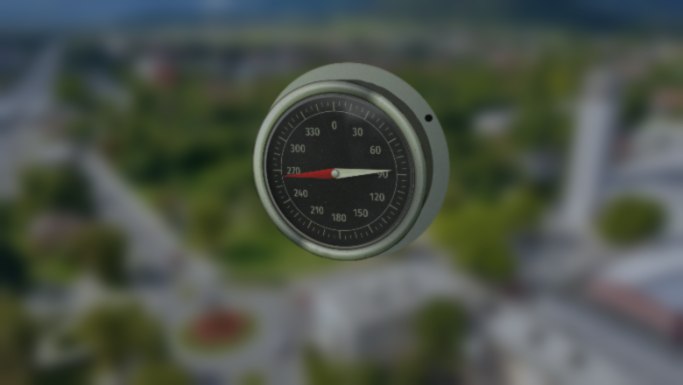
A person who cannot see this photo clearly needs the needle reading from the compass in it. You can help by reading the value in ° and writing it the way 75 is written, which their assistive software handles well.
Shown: 265
